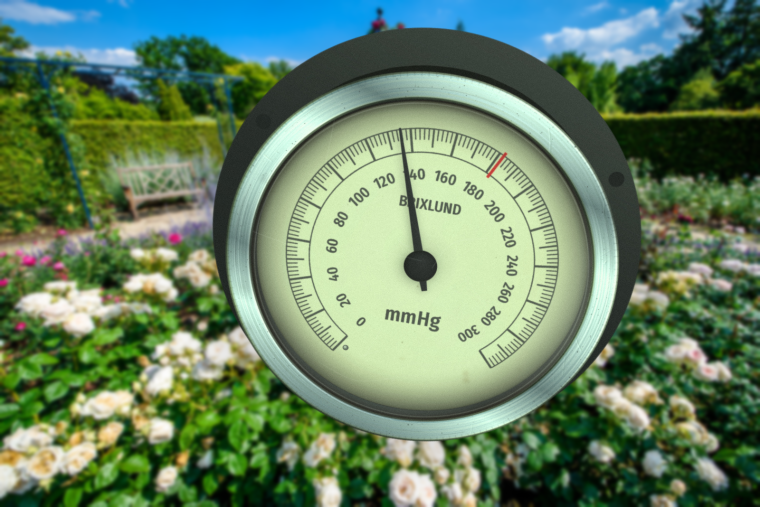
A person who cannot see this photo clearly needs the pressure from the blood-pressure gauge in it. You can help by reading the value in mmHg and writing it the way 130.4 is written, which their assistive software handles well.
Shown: 136
